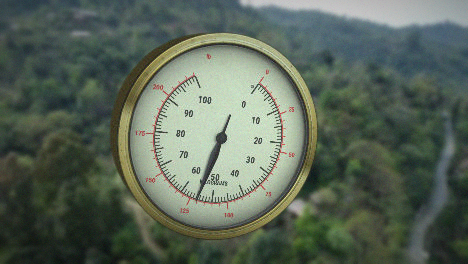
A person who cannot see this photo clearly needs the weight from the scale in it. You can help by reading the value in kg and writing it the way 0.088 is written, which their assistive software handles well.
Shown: 55
